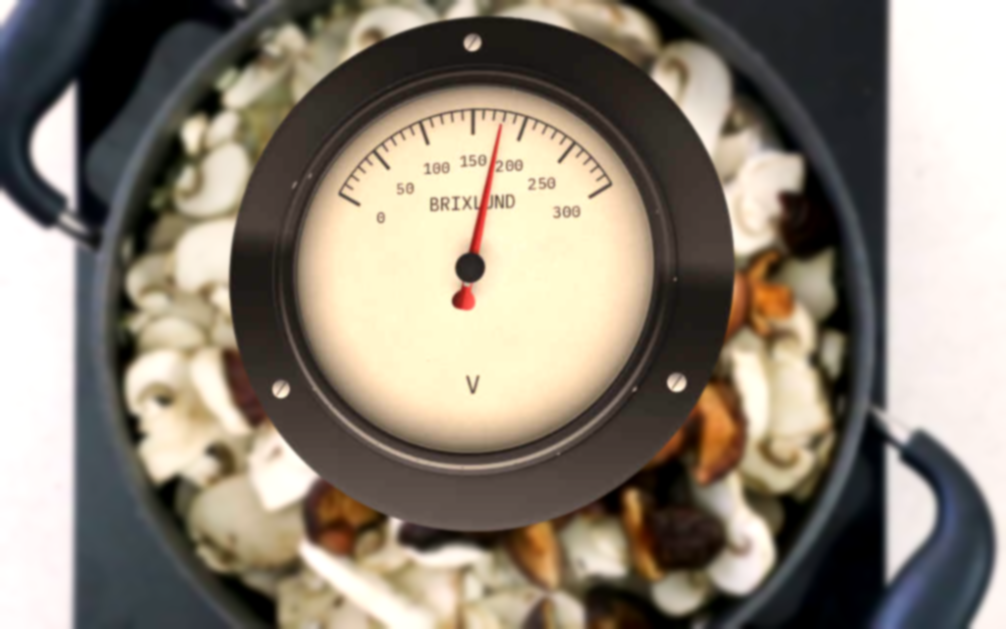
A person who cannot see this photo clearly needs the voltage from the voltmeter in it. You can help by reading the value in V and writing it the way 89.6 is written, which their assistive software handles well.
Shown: 180
